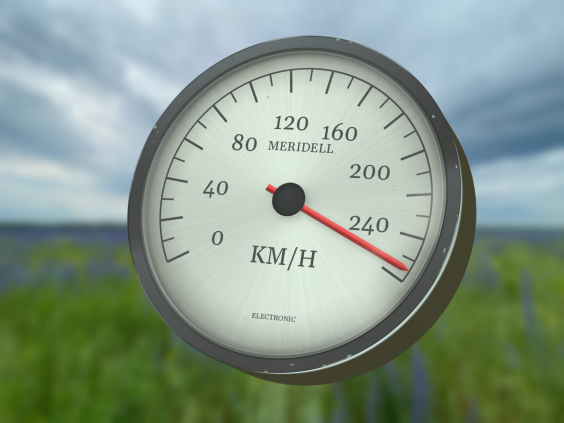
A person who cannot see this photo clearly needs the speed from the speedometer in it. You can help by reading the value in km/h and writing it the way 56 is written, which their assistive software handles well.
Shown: 255
